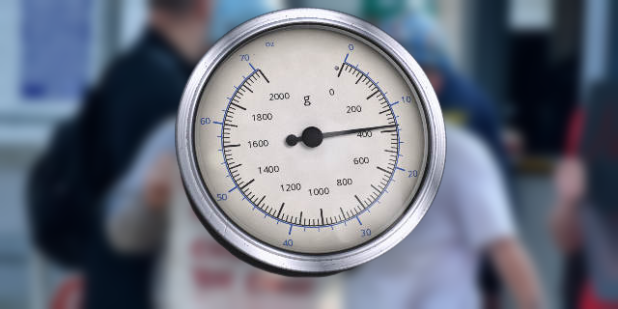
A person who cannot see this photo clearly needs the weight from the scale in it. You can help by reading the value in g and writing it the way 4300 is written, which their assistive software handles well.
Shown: 380
